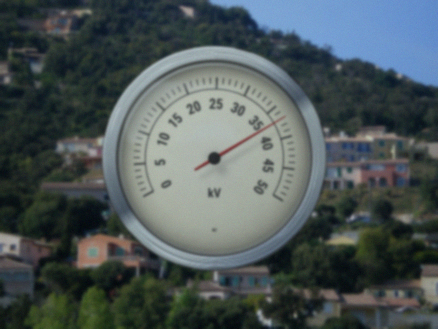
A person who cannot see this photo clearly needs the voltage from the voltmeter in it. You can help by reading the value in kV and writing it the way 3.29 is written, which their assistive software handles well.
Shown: 37
